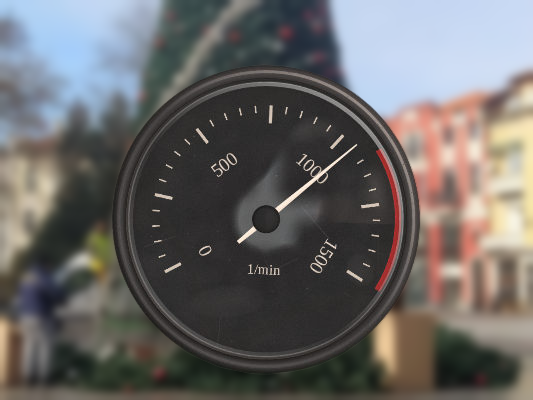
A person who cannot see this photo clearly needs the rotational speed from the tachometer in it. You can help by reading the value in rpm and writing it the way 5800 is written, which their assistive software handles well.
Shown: 1050
